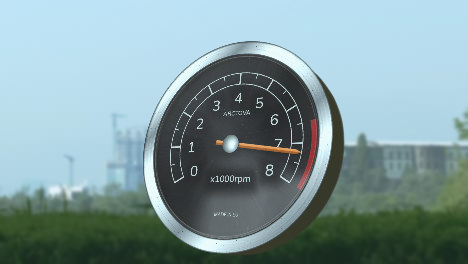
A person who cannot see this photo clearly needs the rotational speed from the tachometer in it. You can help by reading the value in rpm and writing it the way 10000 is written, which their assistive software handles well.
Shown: 7250
